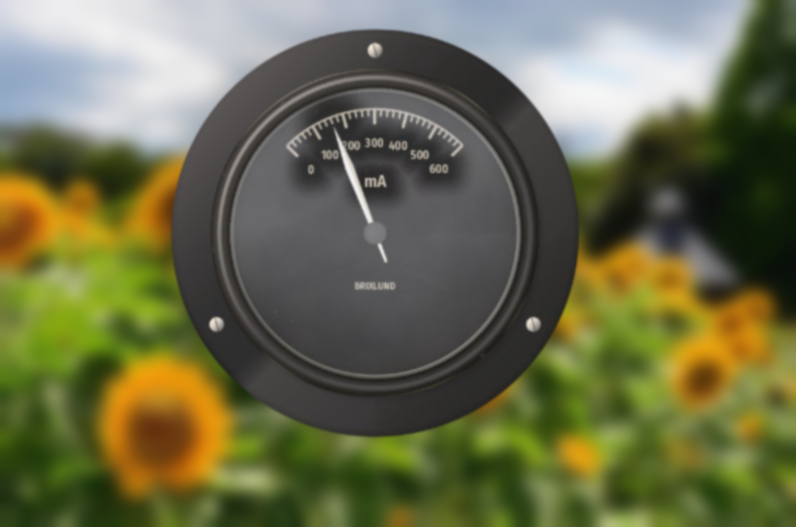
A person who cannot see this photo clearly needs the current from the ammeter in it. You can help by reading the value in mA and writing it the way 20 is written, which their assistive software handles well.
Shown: 160
